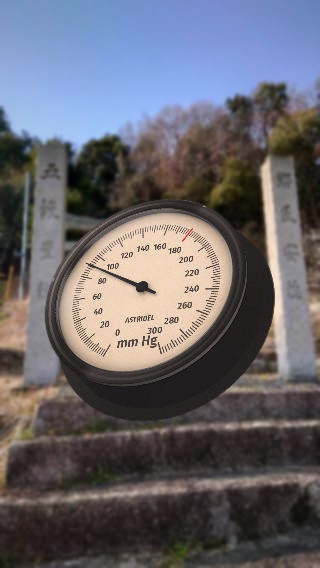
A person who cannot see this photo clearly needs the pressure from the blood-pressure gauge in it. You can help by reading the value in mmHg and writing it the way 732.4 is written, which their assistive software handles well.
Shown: 90
